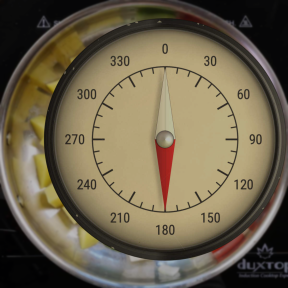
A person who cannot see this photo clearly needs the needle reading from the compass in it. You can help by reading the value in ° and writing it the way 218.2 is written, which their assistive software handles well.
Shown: 180
